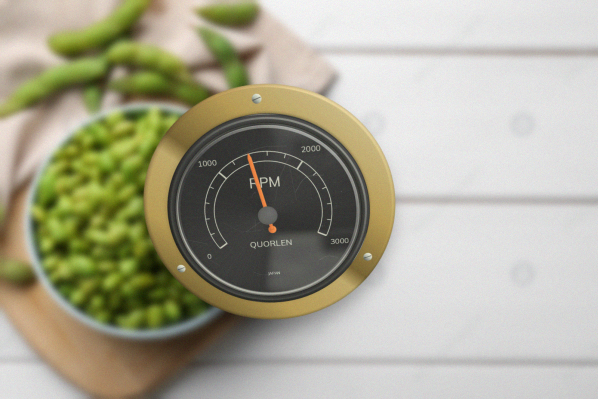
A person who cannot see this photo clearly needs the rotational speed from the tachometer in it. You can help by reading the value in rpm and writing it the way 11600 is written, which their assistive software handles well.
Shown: 1400
